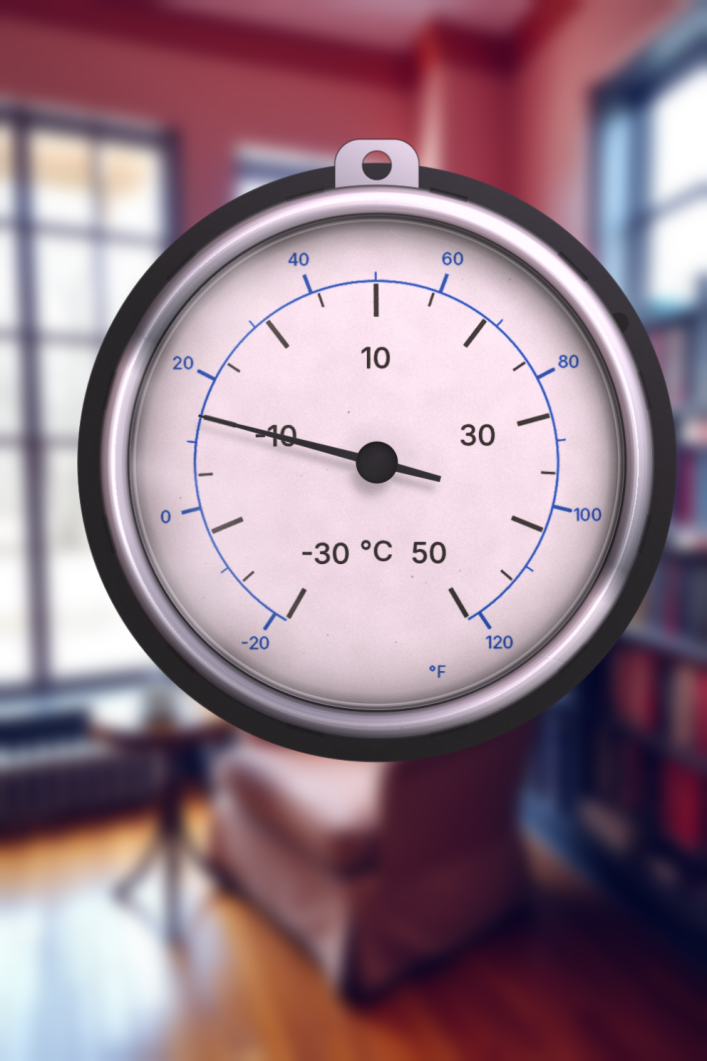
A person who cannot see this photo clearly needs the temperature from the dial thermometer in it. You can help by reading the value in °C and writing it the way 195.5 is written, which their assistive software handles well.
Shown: -10
